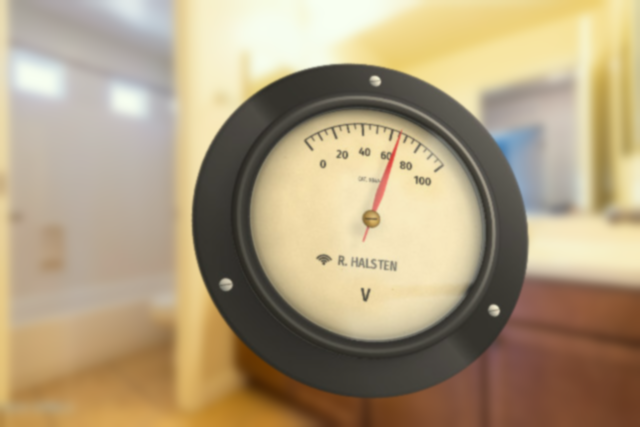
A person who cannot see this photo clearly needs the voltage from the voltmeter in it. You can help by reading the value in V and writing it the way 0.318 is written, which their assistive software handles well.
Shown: 65
